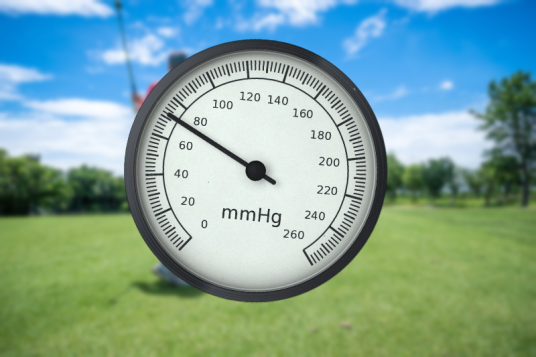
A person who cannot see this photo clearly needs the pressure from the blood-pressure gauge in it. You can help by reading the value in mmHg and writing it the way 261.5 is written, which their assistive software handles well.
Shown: 72
